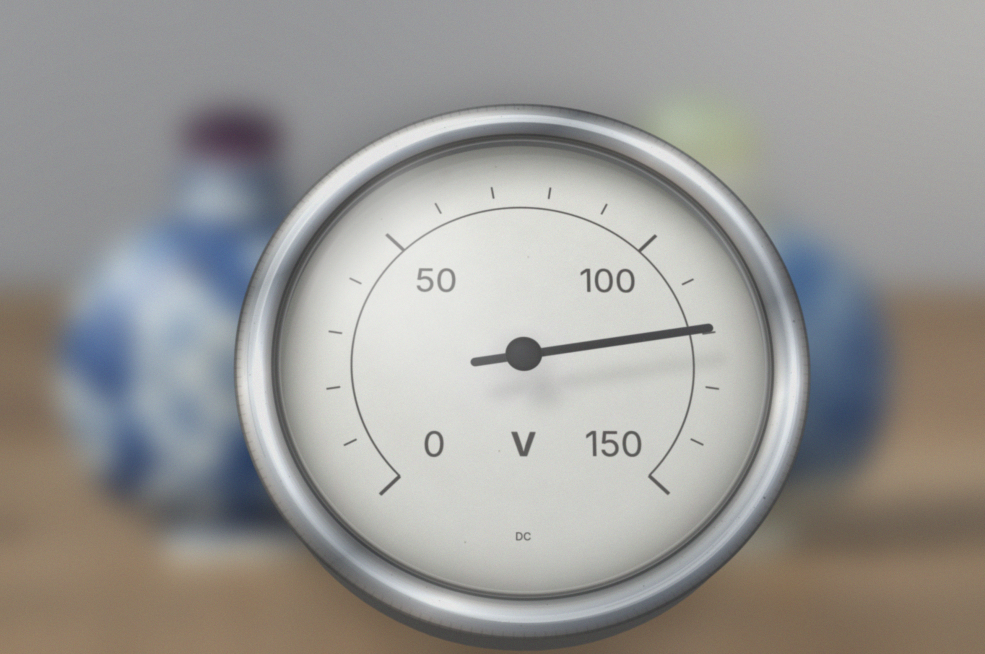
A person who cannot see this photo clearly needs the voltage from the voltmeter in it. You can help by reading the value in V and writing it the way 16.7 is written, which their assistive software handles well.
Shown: 120
